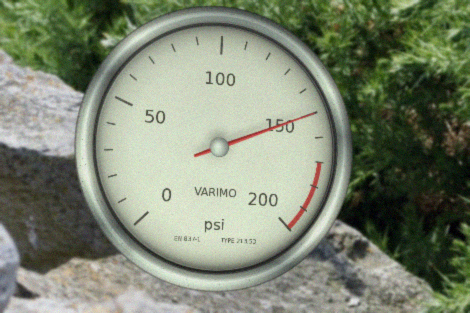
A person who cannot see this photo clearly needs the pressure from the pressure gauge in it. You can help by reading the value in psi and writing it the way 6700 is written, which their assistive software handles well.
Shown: 150
